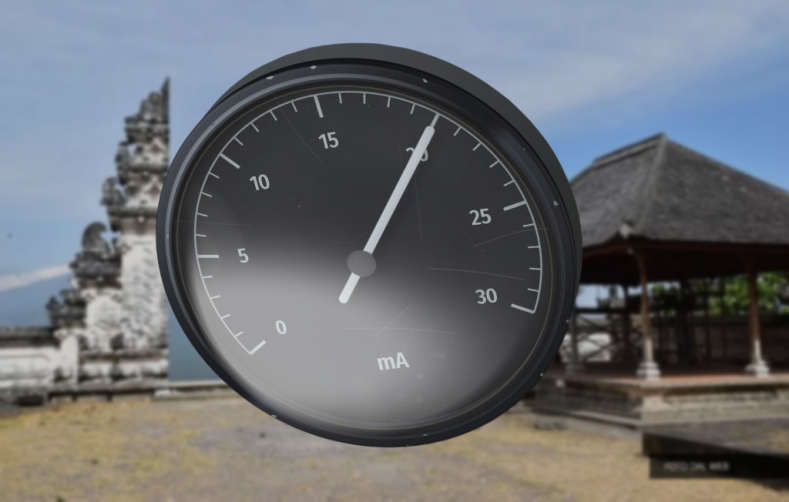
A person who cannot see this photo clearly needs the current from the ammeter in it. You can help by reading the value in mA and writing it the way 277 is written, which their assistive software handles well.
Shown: 20
